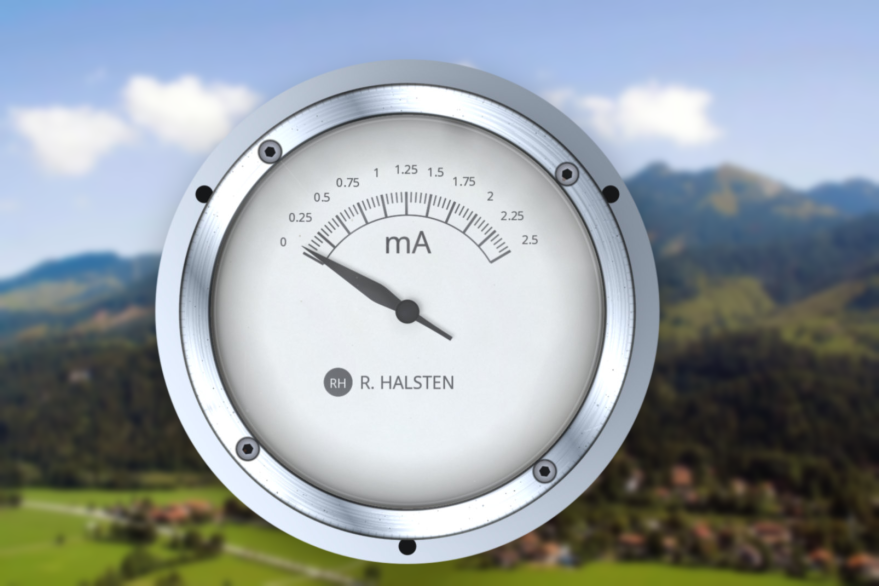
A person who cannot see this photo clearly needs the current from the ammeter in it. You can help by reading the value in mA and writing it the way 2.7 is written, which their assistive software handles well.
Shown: 0.05
